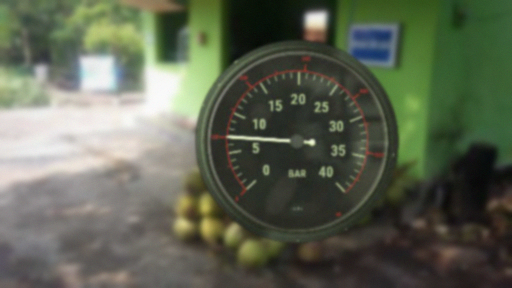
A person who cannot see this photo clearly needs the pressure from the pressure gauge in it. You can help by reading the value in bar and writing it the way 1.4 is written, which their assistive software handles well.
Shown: 7
